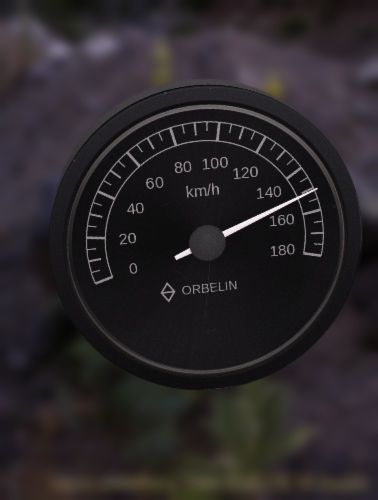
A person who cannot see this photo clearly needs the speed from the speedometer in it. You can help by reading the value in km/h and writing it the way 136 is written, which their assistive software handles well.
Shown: 150
